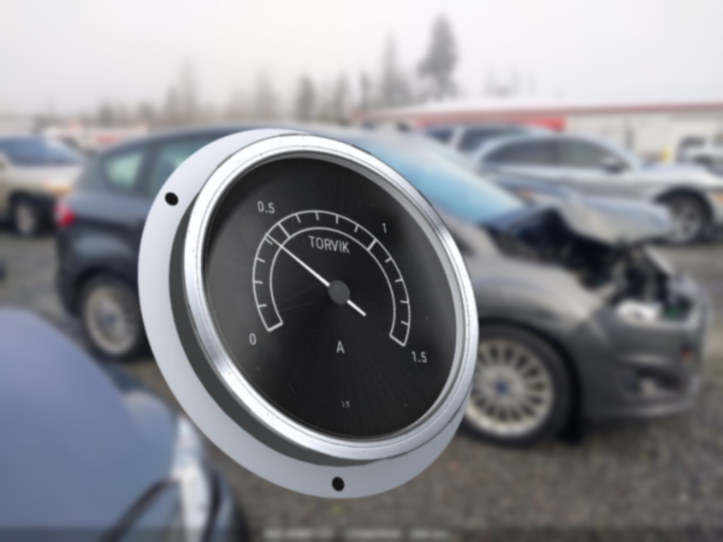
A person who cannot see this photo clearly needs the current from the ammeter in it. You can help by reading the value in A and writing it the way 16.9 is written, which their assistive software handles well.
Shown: 0.4
